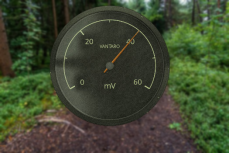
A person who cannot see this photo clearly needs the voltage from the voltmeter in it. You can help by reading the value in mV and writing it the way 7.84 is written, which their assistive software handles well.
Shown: 40
